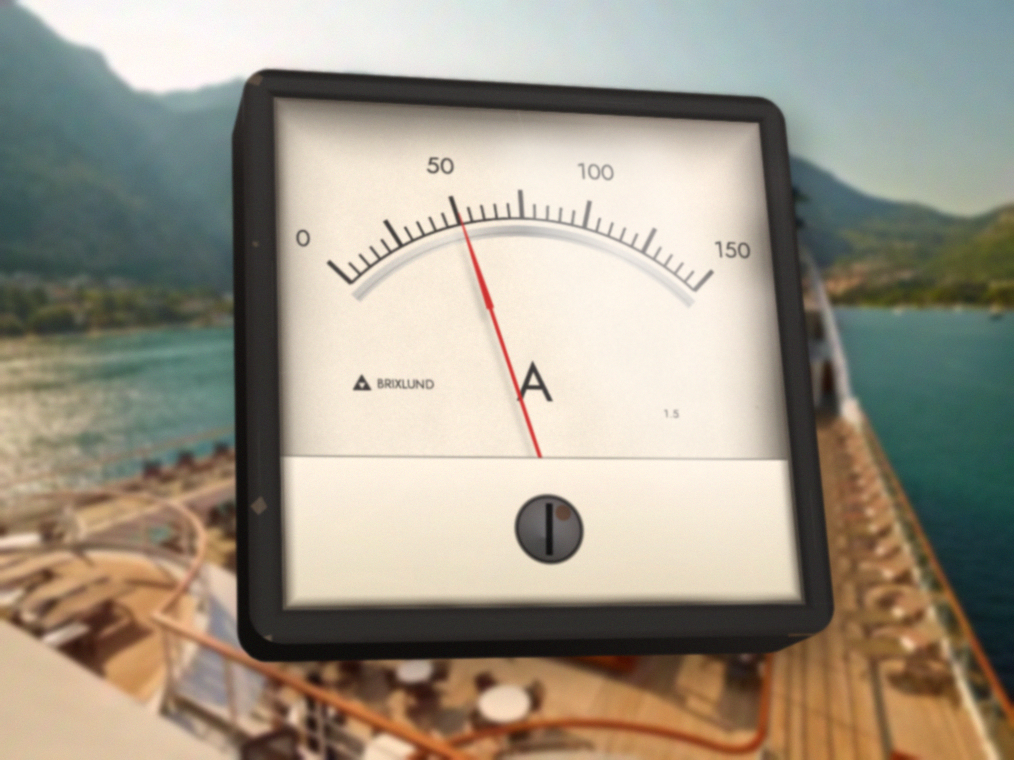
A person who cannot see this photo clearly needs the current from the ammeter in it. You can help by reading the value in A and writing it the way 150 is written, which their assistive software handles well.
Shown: 50
